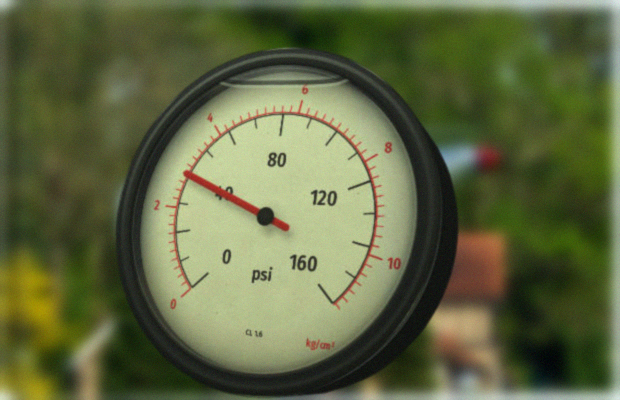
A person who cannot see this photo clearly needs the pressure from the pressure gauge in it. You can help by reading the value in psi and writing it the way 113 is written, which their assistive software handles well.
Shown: 40
